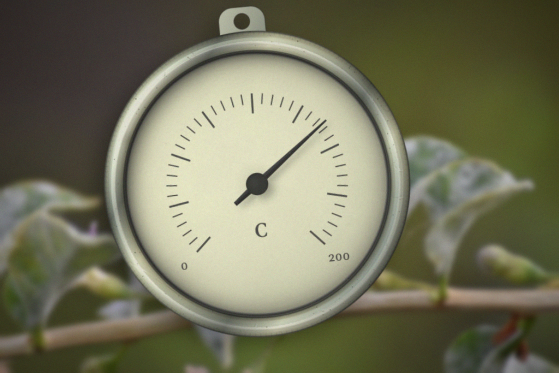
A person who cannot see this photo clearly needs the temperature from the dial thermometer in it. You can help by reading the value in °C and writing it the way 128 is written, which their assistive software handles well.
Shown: 137.5
